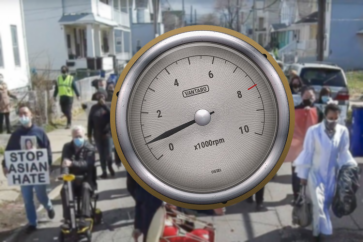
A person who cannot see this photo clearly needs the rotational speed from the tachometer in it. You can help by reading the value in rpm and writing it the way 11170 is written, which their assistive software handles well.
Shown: 750
